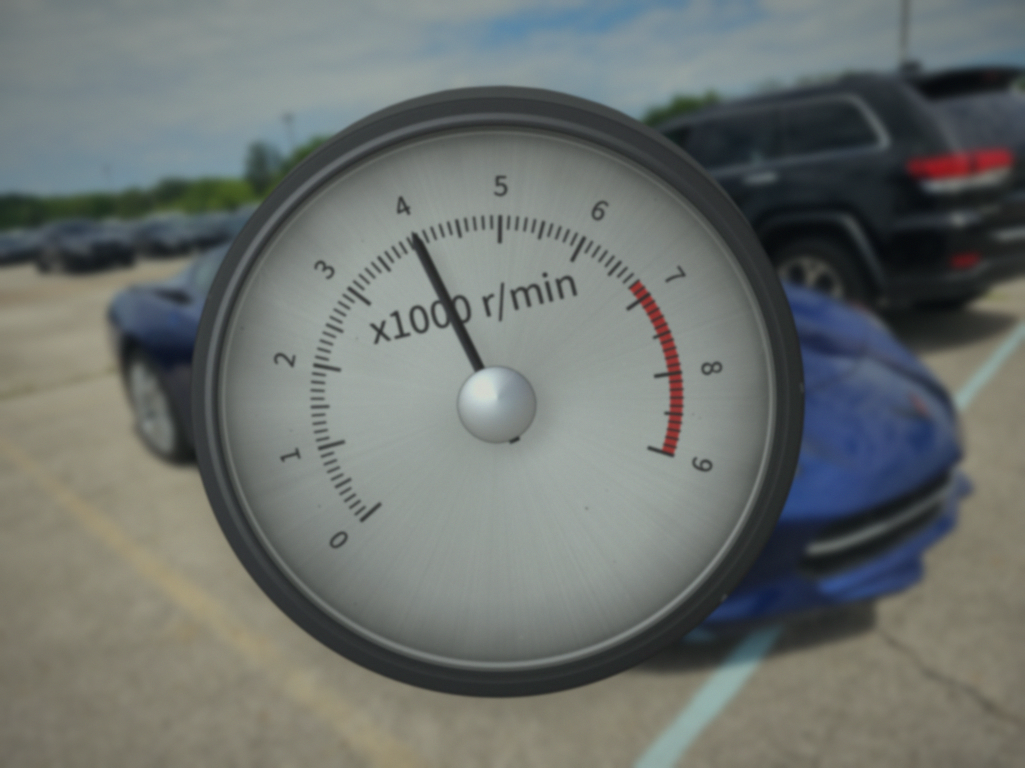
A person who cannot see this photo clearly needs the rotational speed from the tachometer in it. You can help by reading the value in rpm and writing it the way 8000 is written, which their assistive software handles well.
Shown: 4000
